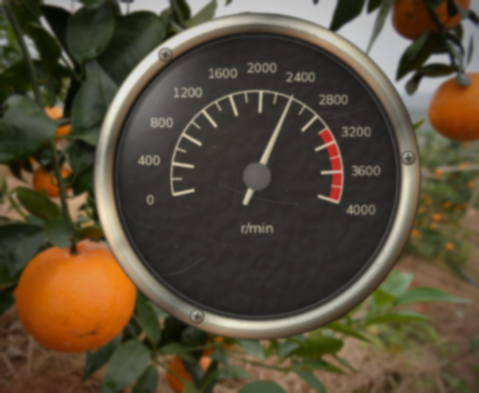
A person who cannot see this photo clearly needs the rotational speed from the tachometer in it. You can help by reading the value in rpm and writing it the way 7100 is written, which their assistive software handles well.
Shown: 2400
